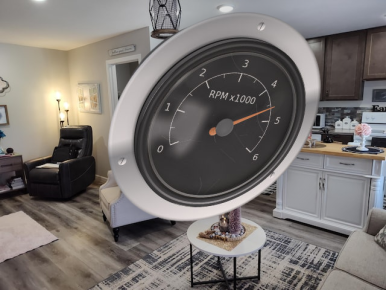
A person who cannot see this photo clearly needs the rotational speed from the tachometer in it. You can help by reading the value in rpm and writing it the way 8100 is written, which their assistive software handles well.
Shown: 4500
